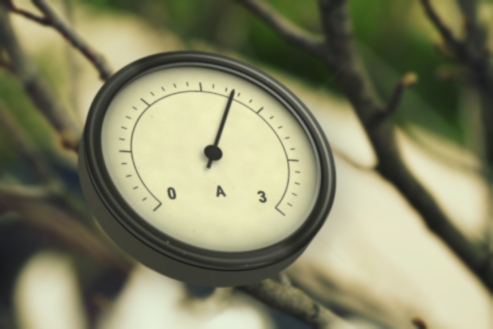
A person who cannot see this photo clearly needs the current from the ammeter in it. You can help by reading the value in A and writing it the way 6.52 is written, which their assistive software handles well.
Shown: 1.75
